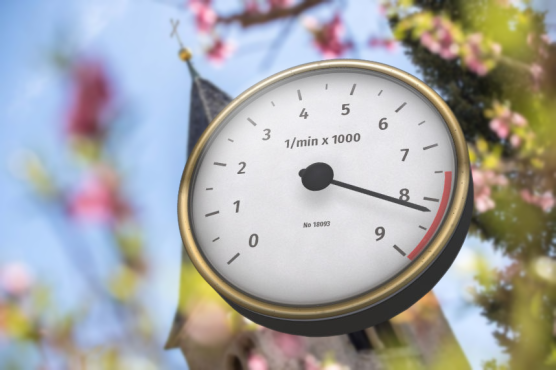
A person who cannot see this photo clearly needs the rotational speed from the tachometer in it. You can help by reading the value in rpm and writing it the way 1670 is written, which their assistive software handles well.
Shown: 8250
